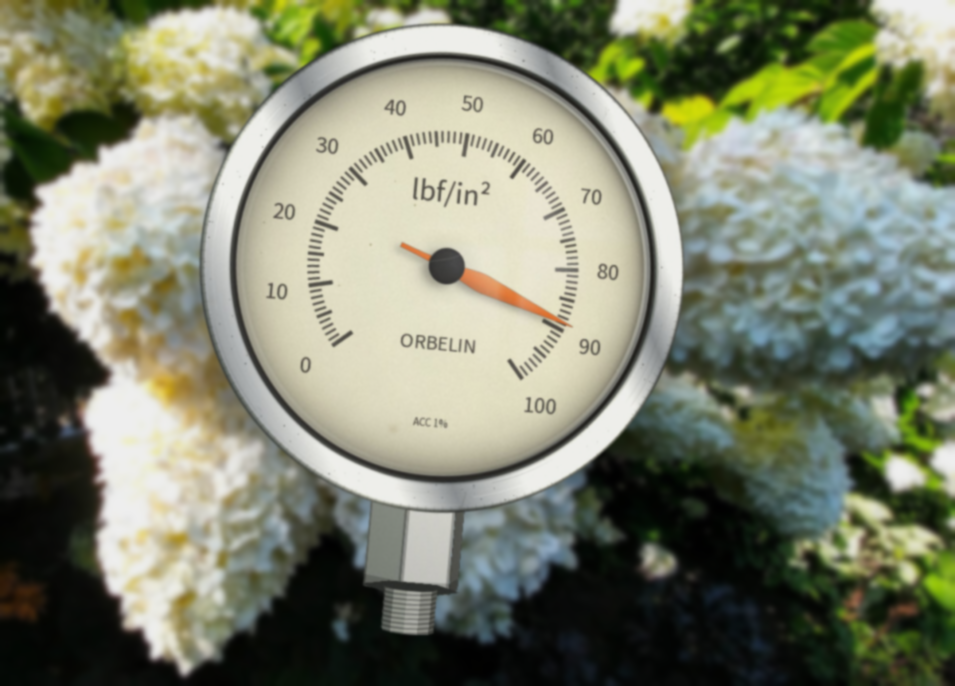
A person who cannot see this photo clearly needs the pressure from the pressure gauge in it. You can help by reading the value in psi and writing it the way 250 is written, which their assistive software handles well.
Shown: 89
